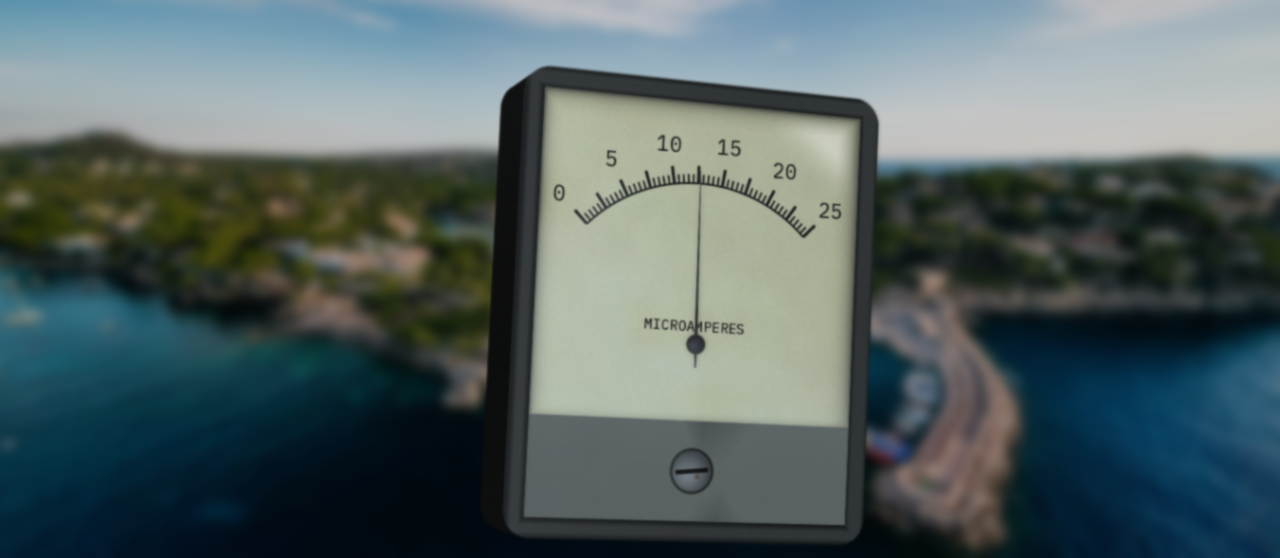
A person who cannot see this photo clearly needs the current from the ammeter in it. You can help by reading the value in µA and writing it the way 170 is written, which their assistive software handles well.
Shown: 12.5
